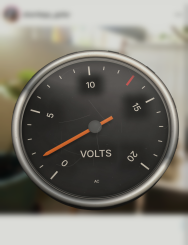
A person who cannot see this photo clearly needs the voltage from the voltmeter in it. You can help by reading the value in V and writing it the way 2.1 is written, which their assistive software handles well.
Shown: 1.5
